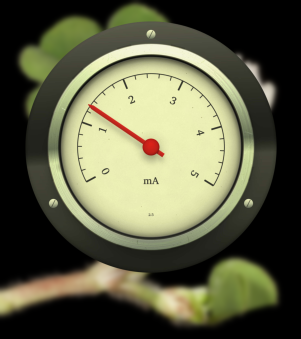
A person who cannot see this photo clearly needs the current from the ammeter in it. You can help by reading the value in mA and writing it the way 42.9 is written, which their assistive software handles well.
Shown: 1.3
